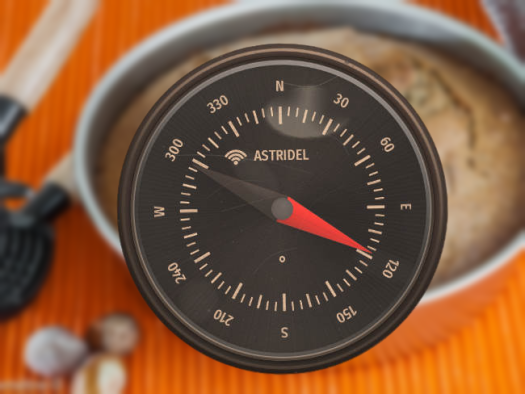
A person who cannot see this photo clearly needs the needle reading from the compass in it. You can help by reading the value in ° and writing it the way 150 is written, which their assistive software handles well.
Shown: 117.5
